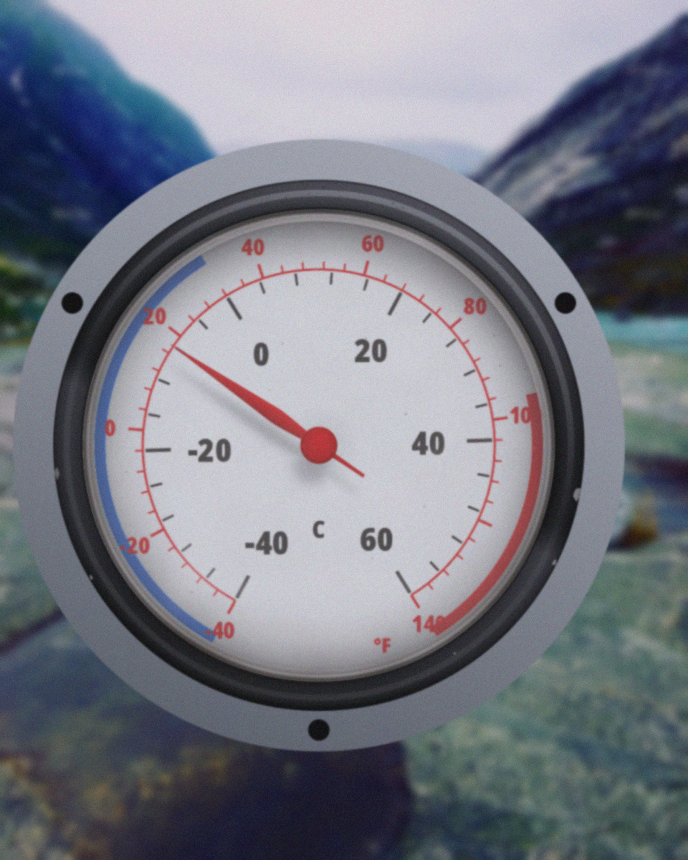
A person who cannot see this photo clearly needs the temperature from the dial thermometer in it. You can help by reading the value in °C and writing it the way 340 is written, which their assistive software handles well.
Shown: -8
